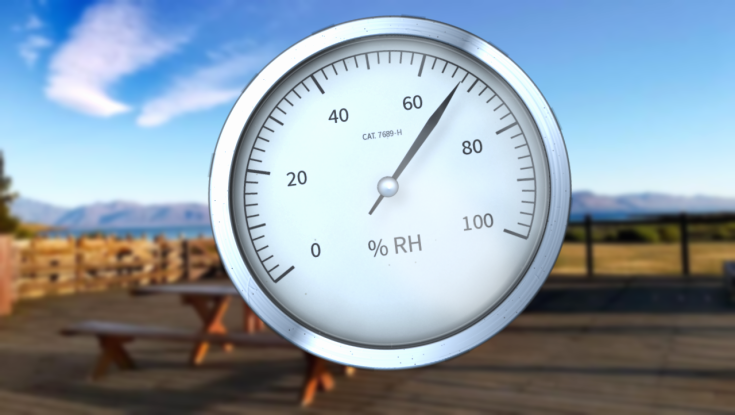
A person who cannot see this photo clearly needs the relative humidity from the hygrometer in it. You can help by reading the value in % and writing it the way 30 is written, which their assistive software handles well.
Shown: 68
